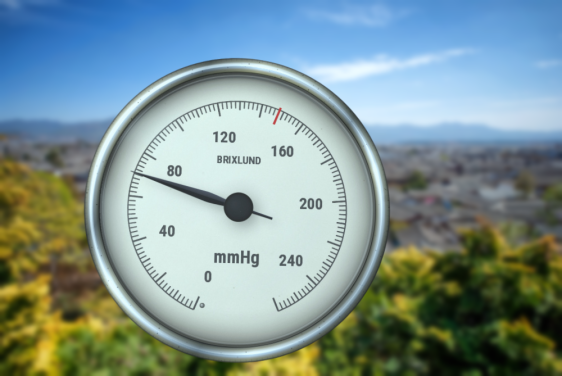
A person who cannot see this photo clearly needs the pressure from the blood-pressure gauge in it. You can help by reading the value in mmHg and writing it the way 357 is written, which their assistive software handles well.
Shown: 70
